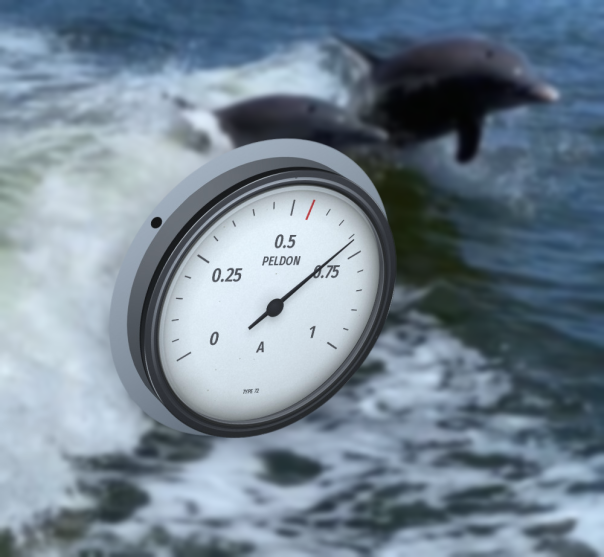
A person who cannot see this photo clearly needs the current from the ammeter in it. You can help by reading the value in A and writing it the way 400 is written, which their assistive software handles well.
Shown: 0.7
